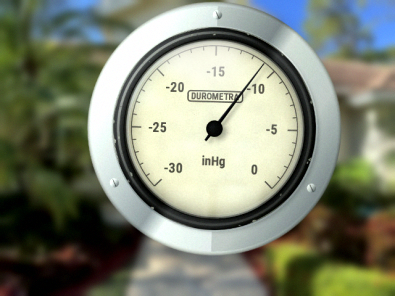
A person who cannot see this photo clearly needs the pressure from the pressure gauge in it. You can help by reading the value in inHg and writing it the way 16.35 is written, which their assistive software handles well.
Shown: -11
